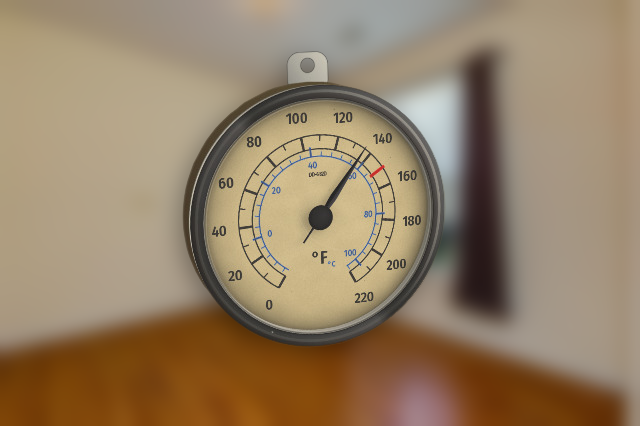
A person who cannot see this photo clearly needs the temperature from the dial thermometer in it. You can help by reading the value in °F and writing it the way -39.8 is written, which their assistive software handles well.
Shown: 135
